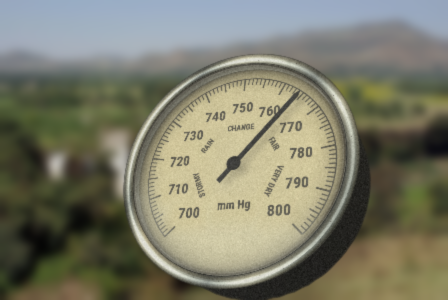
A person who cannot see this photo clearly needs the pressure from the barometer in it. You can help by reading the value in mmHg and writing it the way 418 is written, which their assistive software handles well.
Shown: 765
